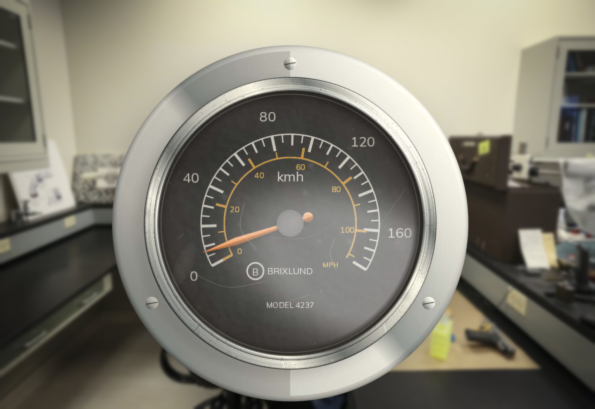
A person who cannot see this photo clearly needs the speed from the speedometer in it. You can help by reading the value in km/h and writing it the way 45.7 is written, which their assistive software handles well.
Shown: 7.5
